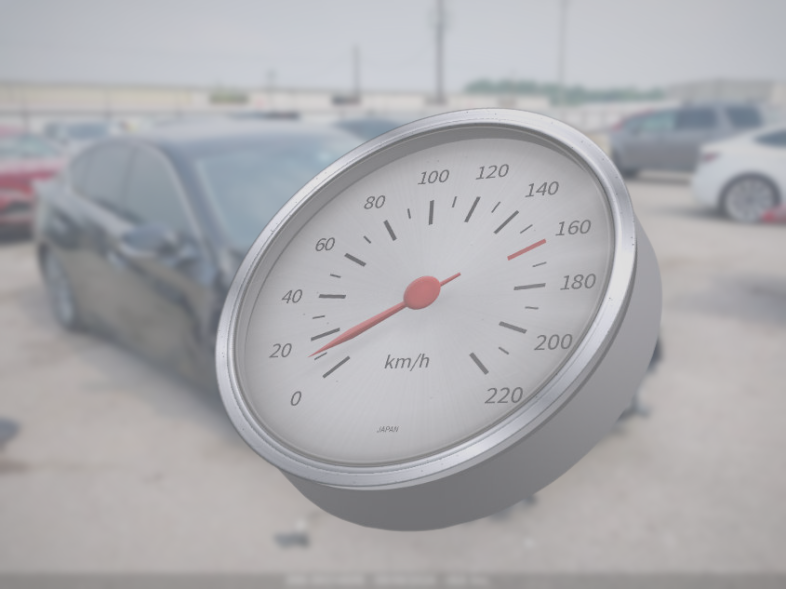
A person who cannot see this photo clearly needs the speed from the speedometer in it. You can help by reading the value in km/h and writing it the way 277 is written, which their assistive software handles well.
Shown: 10
